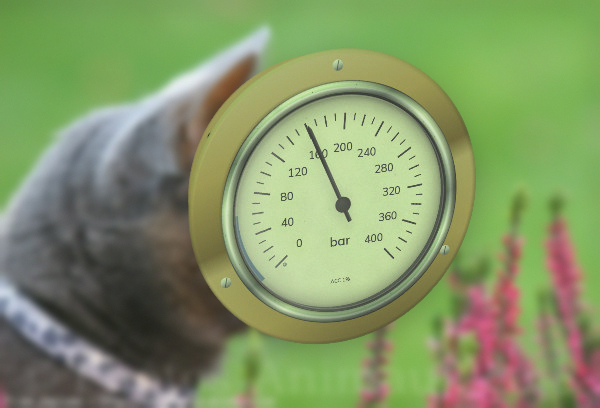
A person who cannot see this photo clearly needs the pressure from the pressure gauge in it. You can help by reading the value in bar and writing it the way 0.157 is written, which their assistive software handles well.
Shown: 160
